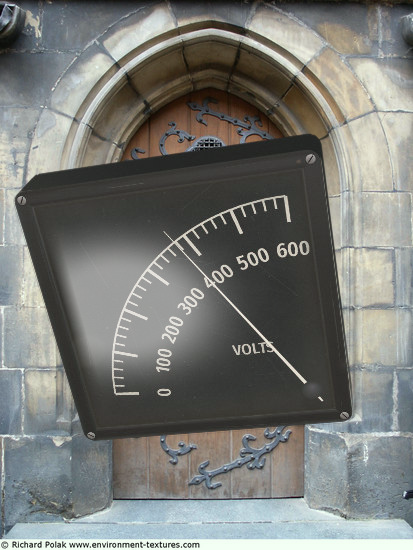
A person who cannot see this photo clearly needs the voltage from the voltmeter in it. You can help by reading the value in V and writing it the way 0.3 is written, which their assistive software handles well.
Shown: 380
